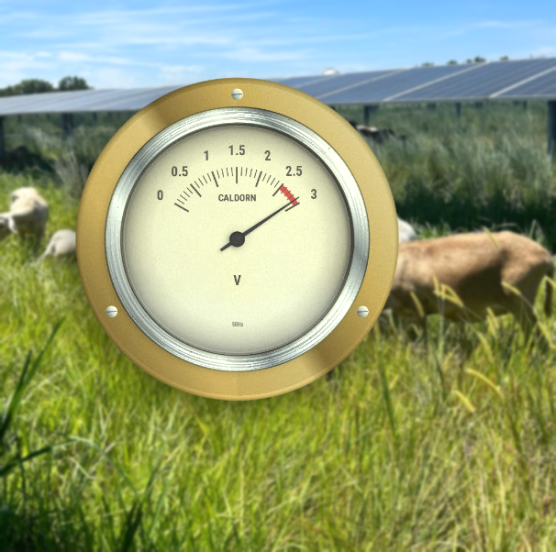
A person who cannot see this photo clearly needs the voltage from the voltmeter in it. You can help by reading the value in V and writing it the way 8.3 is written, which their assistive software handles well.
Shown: 2.9
